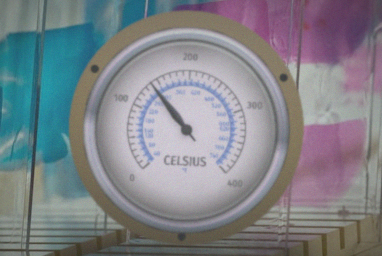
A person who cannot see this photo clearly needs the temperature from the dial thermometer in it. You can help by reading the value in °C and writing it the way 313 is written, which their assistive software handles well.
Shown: 140
